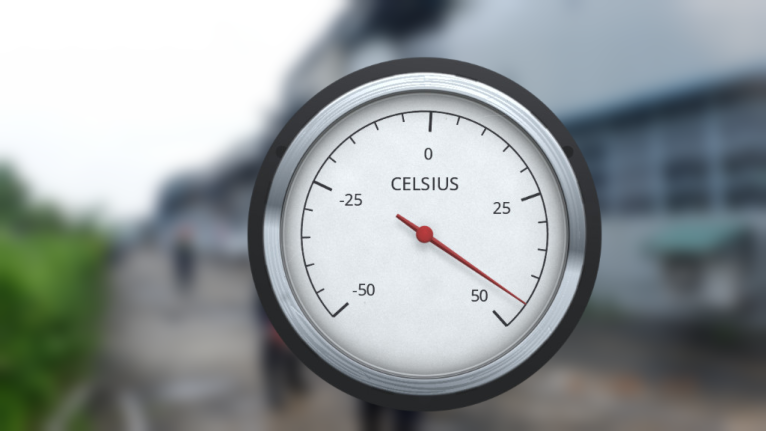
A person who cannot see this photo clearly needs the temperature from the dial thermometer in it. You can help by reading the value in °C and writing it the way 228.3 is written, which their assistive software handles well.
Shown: 45
